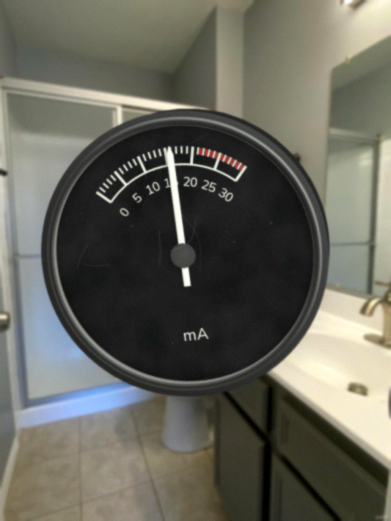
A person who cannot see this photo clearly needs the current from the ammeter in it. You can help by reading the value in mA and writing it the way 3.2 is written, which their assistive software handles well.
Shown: 16
